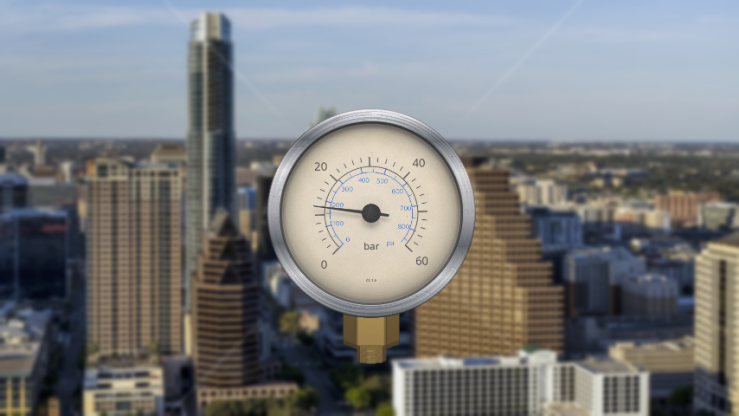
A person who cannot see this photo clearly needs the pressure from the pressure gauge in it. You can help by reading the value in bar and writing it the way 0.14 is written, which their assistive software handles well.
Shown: 12
